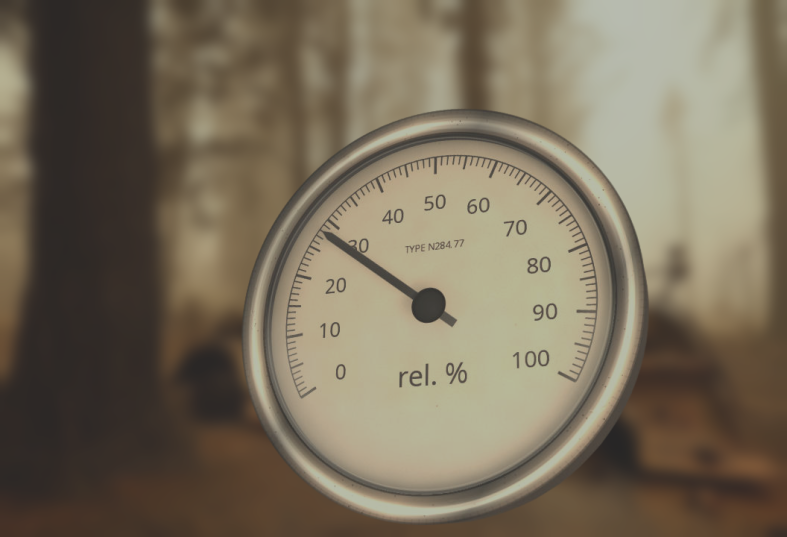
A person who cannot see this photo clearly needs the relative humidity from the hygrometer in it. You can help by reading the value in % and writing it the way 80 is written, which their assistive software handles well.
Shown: 28
